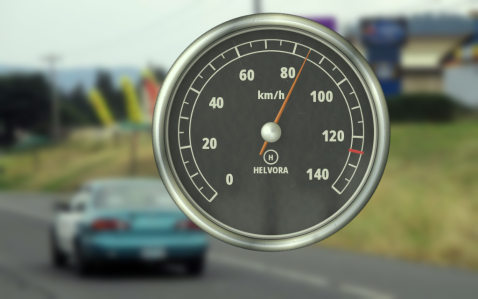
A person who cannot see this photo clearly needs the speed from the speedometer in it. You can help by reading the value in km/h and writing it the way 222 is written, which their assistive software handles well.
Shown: 85
